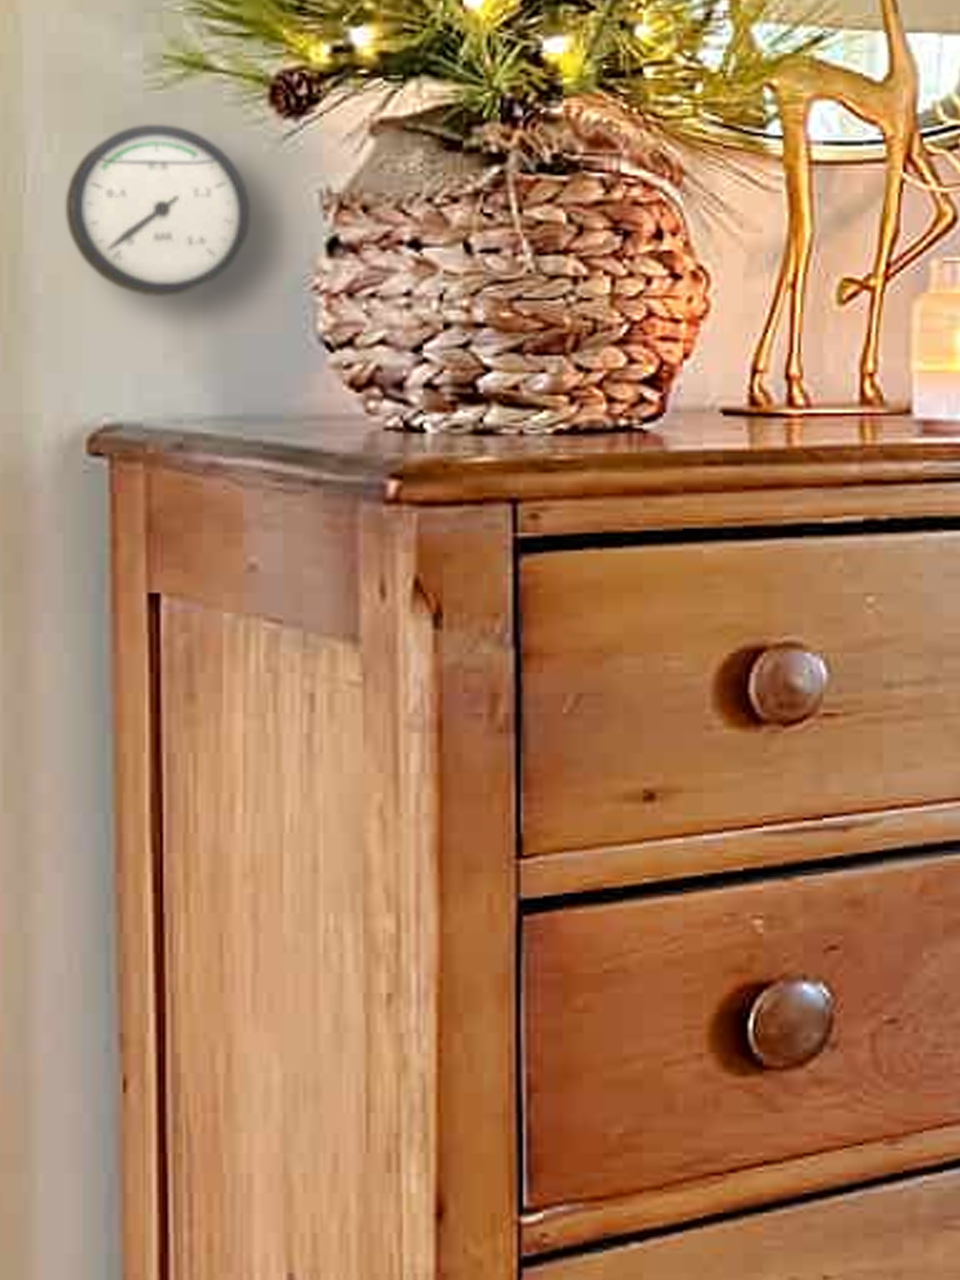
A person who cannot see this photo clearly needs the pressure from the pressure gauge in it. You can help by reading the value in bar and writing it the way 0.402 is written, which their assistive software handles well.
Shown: 0.05
